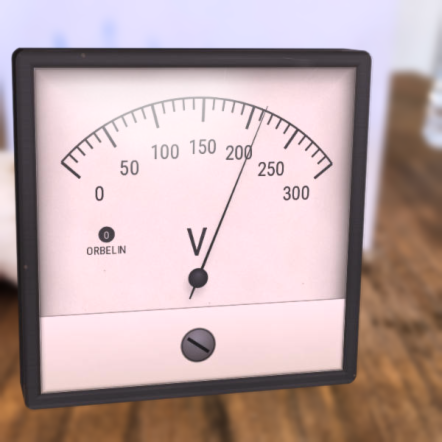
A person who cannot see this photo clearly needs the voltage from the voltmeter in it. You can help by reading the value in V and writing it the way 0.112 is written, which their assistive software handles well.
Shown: 210
